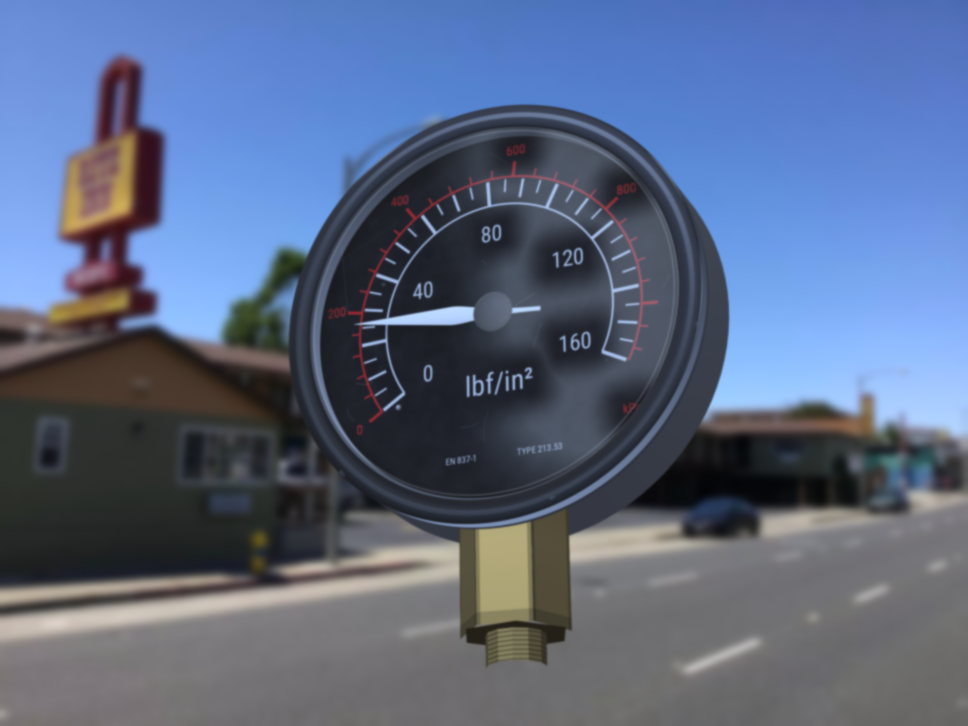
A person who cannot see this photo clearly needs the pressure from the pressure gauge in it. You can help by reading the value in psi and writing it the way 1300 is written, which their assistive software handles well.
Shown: 25
